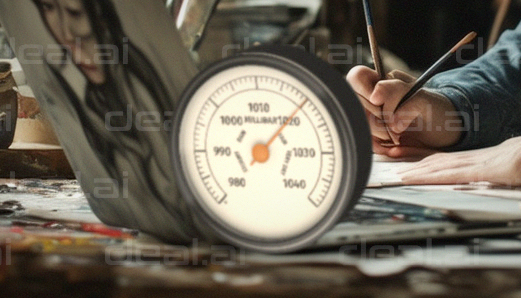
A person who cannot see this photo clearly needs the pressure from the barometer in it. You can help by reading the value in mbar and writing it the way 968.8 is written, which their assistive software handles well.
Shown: 1020
